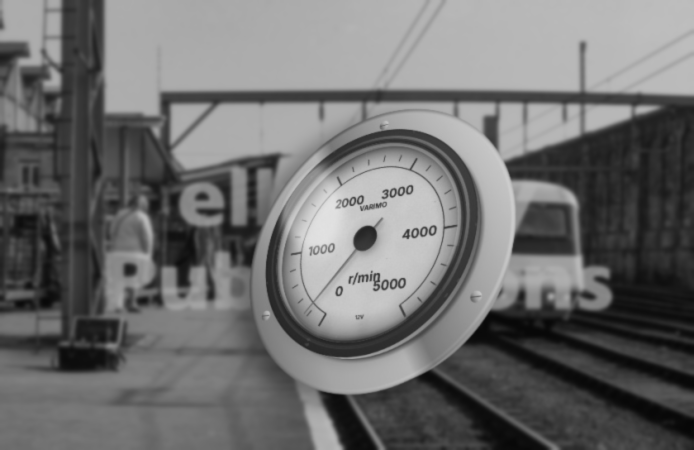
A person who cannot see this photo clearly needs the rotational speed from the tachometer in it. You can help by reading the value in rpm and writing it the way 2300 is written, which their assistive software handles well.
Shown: 200
